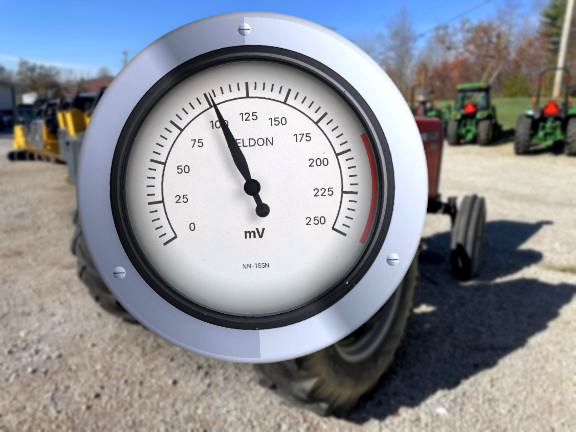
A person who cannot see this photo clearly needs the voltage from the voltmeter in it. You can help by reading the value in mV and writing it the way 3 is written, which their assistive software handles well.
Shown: 102.5
